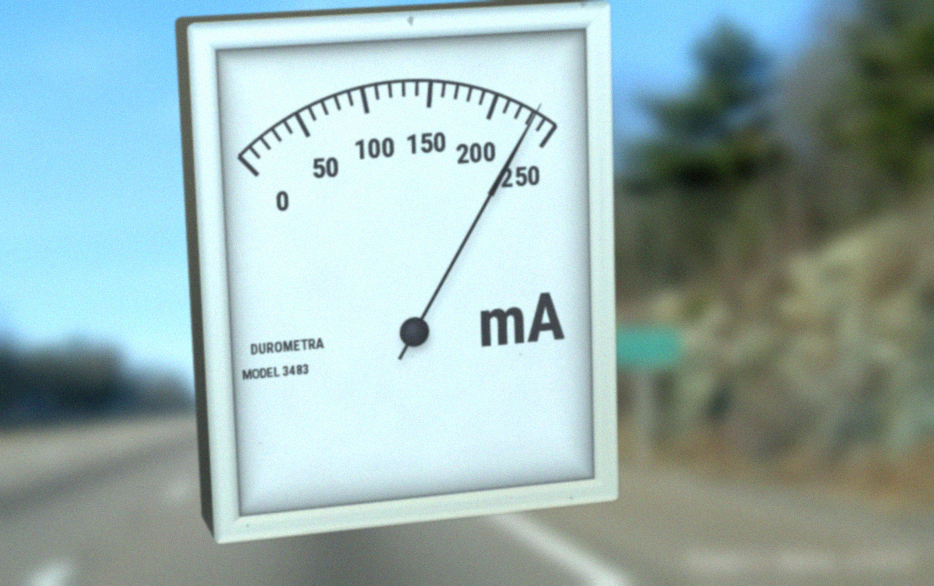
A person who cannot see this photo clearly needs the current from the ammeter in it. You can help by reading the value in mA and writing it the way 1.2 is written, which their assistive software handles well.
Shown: 230
